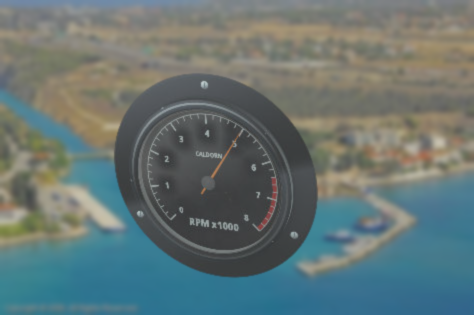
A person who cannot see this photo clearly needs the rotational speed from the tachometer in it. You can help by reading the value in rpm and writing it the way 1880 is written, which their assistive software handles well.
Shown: 5000
